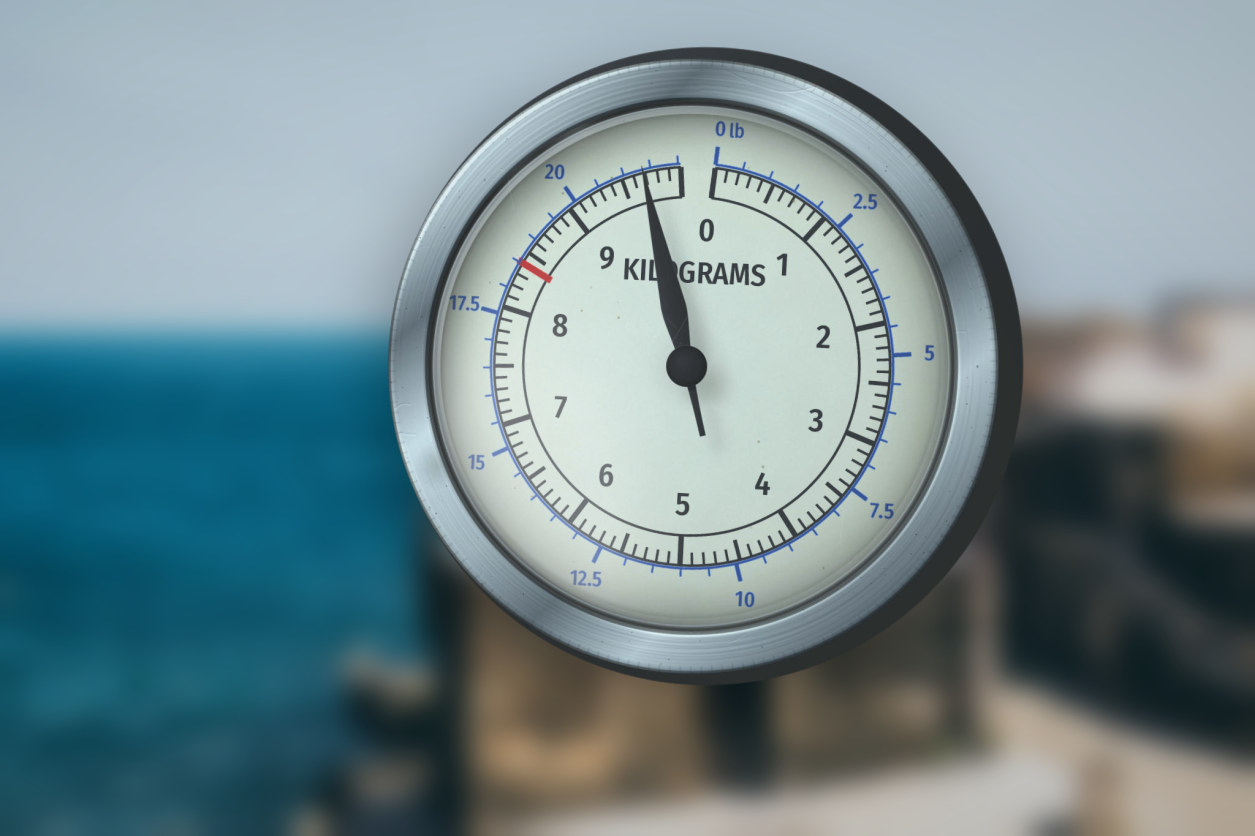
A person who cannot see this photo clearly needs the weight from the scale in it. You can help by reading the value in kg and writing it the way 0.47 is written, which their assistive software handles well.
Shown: 9.7
